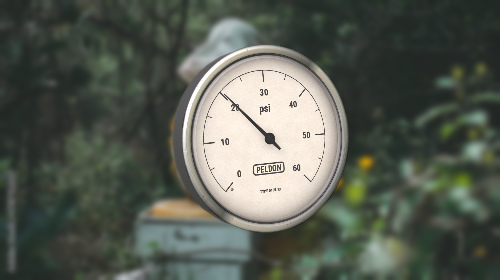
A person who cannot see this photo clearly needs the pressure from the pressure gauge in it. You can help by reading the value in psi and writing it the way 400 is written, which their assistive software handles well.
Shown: 20
